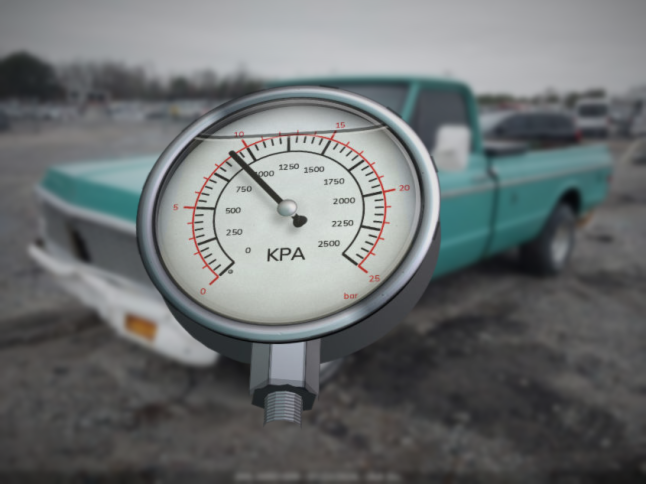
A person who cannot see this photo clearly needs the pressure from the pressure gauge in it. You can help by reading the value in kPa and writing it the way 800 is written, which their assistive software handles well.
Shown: 900
